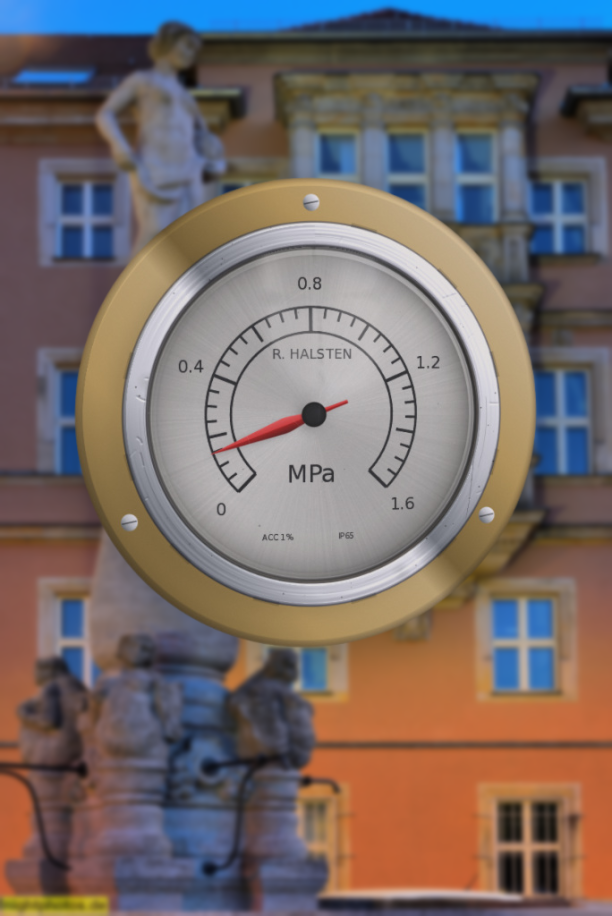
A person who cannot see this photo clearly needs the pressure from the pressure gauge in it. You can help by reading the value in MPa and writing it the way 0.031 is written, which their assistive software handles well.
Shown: 0.15
